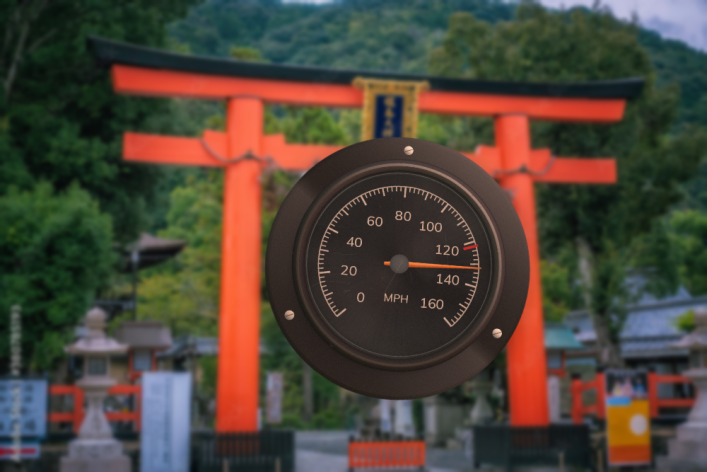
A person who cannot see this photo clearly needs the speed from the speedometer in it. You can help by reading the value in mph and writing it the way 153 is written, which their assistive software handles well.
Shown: 132
